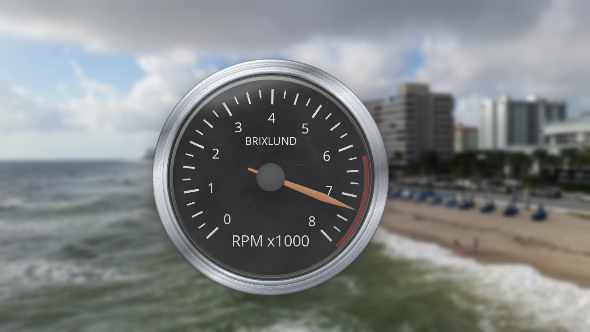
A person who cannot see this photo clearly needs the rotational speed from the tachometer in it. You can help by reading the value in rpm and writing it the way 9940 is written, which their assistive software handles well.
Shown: 7250
